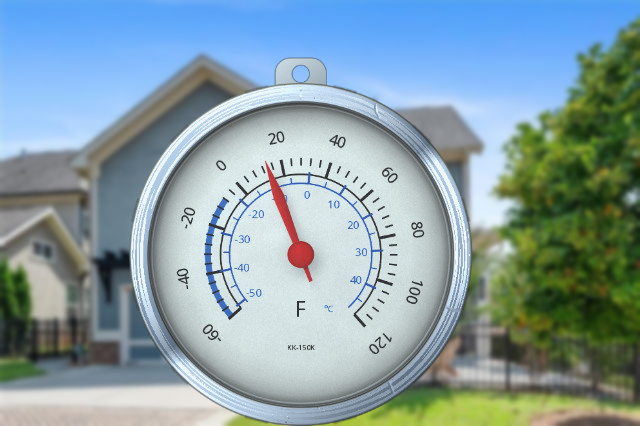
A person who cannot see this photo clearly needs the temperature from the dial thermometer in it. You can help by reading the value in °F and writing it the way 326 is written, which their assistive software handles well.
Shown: 14
